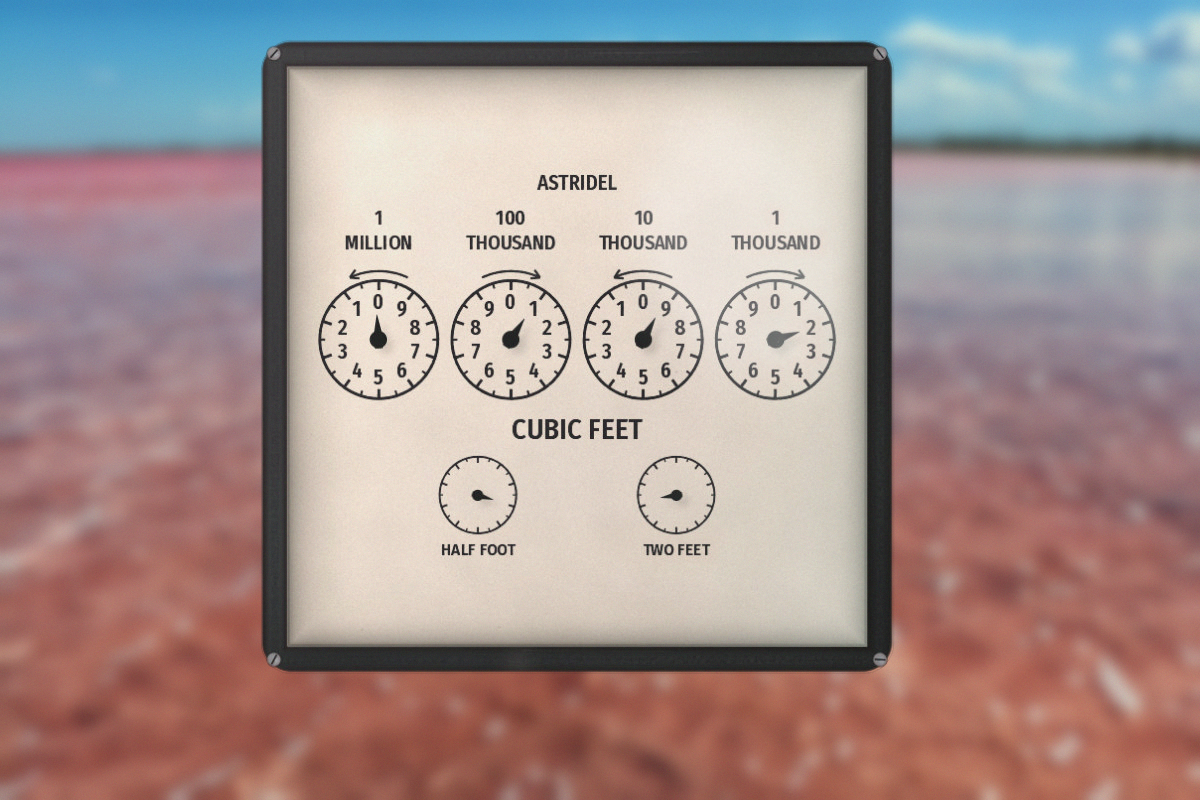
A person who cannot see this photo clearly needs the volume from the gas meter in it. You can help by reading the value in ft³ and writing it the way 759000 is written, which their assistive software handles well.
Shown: 9200
